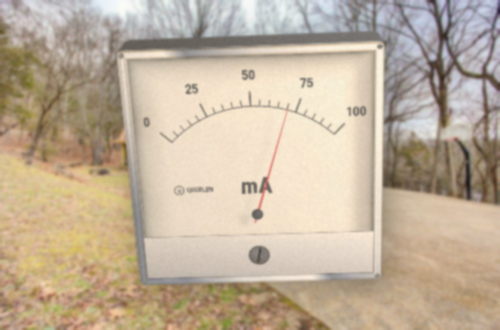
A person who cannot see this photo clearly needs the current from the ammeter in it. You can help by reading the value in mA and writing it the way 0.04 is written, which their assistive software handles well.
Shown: 70
